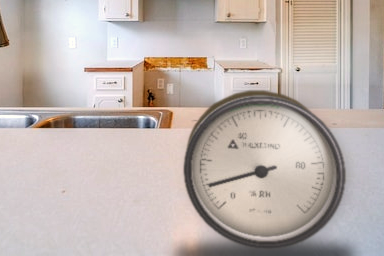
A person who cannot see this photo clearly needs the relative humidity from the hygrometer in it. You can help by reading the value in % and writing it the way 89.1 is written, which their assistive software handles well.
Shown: 10
